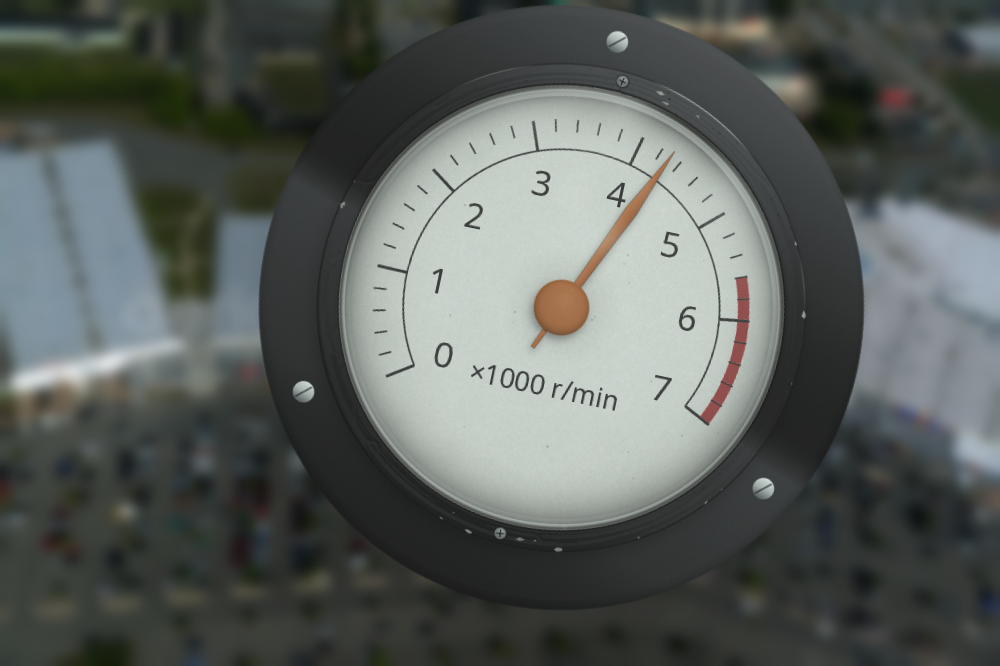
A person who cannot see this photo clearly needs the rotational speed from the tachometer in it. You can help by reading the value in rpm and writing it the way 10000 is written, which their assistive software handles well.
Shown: 4300
